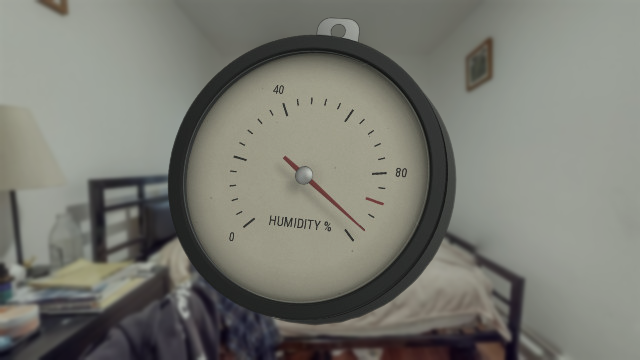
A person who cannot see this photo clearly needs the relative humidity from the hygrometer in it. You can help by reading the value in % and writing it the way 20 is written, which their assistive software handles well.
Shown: 96
